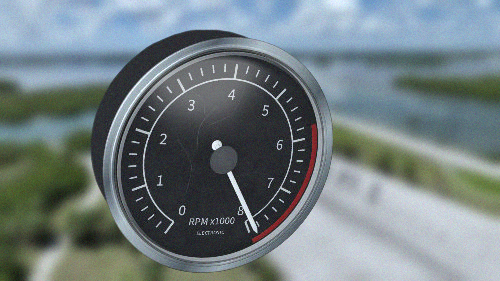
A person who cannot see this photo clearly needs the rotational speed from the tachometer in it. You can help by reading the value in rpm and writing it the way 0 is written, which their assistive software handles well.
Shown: 7900
